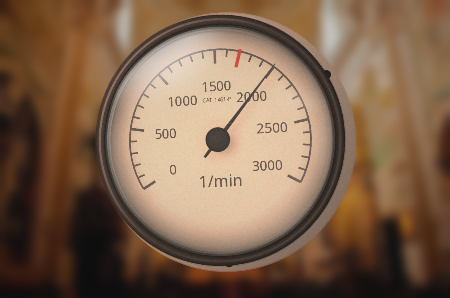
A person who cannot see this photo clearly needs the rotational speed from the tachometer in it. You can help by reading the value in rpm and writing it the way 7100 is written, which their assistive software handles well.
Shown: 2000
